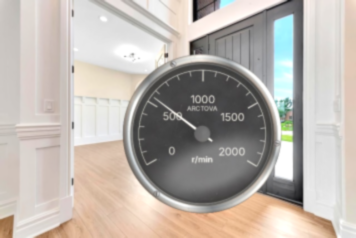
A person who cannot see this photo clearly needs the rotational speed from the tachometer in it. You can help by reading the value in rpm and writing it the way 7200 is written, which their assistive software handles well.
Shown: 550
